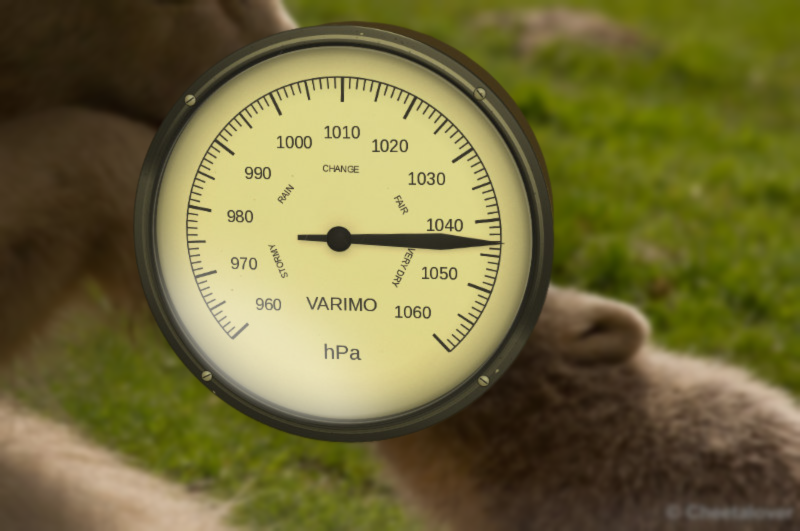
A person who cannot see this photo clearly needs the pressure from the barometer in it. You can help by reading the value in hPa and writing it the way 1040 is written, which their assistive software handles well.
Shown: 1043
